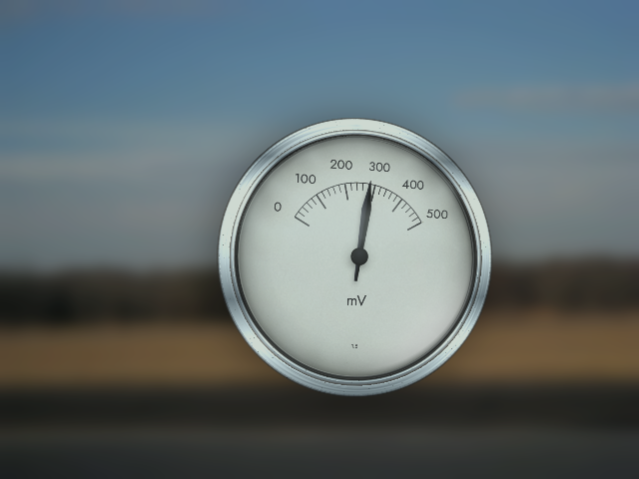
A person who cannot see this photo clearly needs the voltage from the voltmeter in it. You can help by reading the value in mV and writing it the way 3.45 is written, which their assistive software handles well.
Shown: 280
